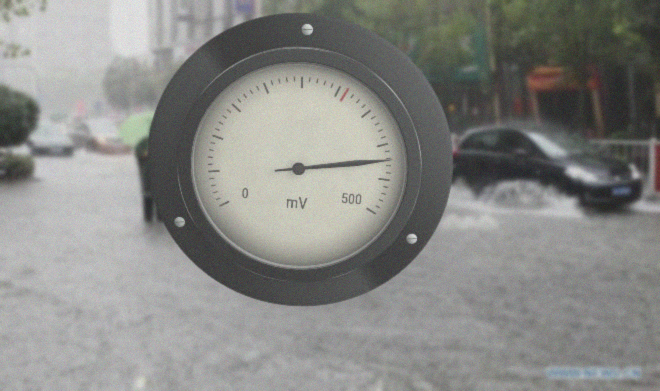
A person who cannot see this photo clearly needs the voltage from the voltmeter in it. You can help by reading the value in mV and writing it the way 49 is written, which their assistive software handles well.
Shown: 420
